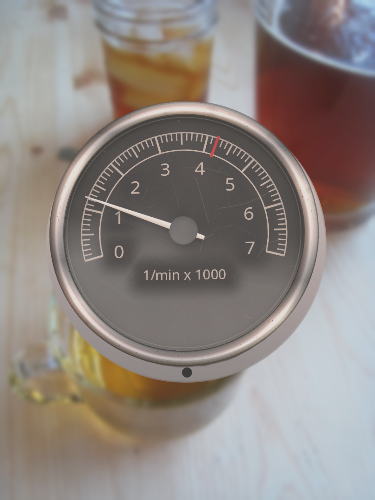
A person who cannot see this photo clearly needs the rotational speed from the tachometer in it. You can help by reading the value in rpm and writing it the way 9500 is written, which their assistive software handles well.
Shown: 1200
